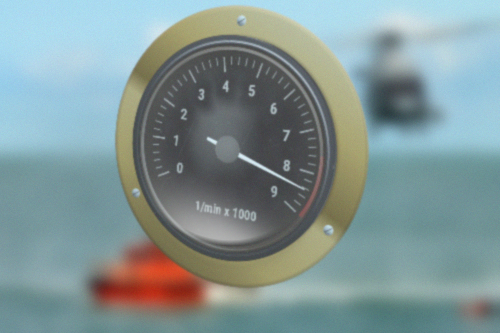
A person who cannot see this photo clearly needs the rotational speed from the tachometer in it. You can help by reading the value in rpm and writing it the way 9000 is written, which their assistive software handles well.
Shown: 8400
